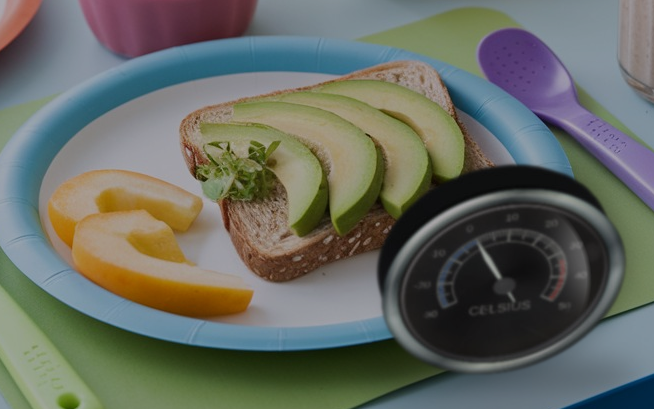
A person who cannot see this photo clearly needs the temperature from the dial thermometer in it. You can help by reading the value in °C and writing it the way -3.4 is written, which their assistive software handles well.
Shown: 0
